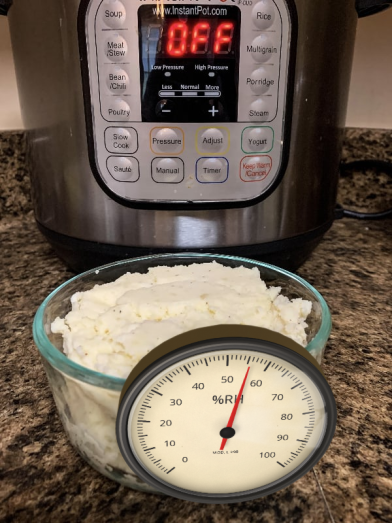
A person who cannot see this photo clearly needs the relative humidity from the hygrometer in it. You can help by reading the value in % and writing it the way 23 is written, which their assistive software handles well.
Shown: 55
